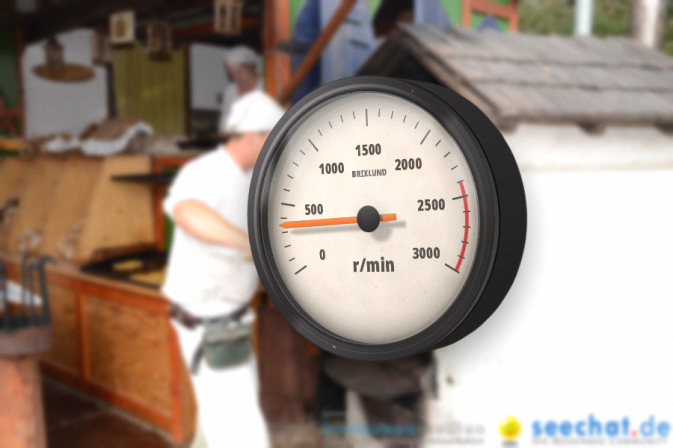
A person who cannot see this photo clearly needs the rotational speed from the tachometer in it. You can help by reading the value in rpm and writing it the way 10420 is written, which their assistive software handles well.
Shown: 350
